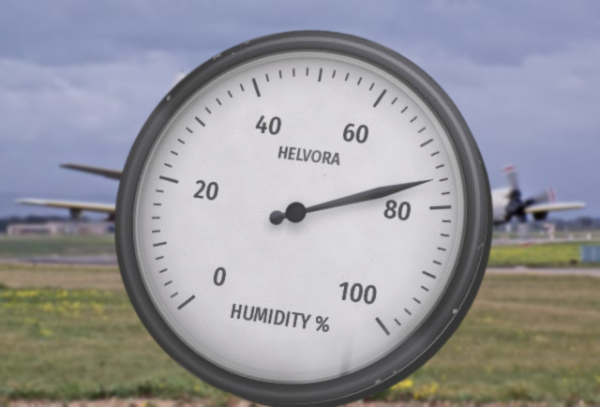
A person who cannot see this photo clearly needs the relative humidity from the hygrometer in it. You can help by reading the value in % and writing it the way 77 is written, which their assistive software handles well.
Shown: 76
